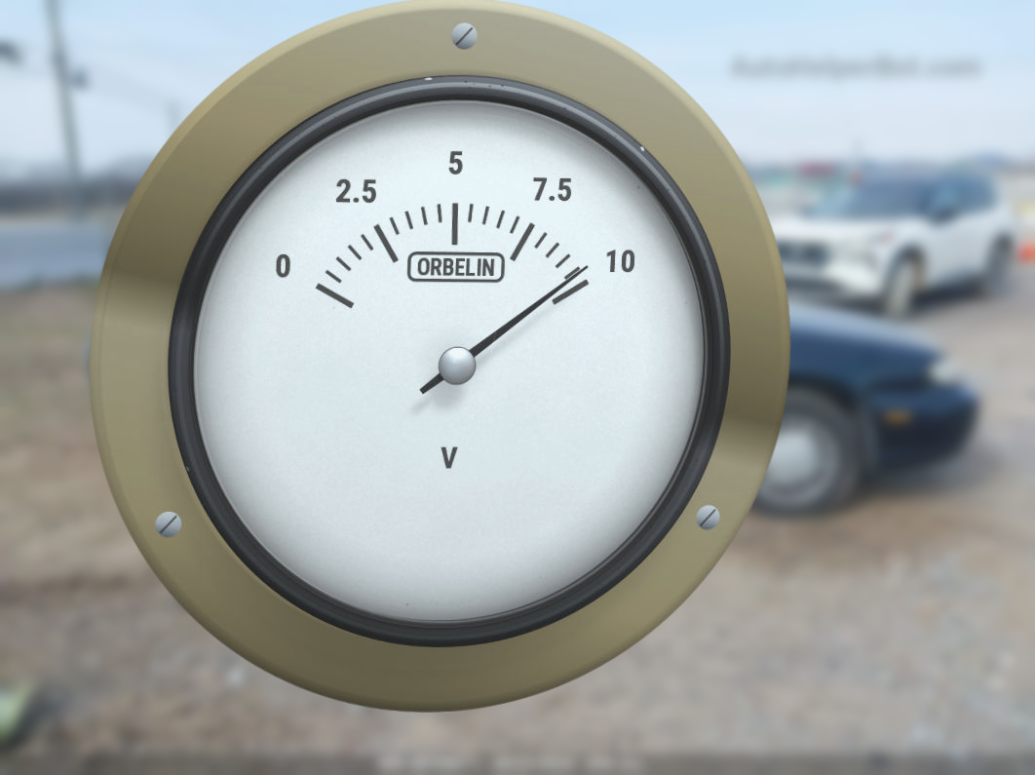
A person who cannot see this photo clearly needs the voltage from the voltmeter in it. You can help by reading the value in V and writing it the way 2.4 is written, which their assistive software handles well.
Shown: 9.5
